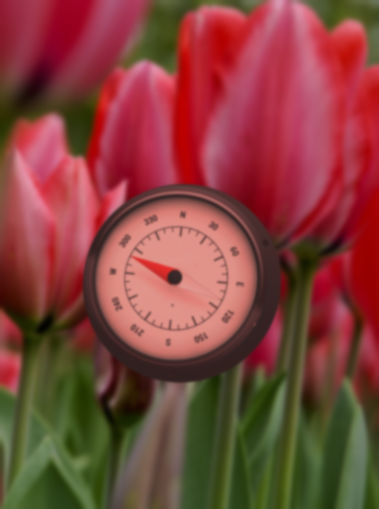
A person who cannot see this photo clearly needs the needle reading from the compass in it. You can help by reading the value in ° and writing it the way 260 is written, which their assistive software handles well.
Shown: 290
